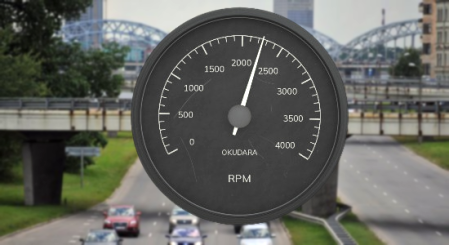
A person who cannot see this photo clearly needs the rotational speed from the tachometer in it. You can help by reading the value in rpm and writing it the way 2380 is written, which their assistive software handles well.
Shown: 2250
